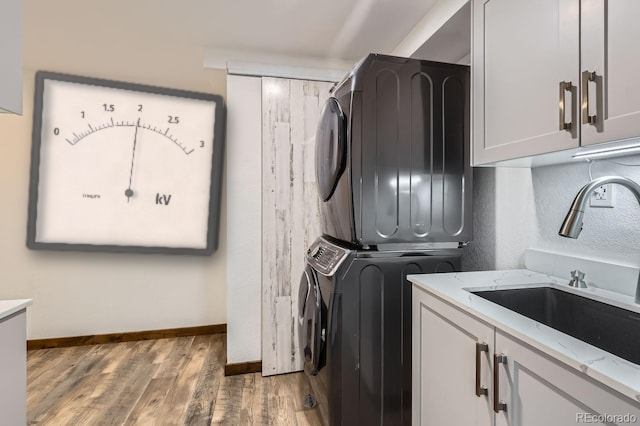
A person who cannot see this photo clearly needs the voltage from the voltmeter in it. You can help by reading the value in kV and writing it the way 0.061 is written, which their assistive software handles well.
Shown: 2
